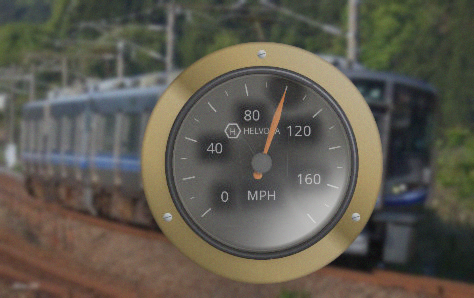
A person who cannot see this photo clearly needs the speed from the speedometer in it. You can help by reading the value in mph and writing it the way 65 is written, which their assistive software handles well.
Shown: 100
